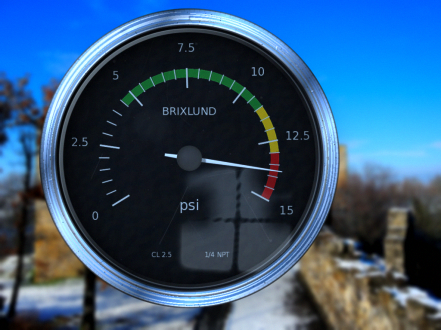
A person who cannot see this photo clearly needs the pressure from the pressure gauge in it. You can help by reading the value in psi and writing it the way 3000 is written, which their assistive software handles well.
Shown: 13.75
